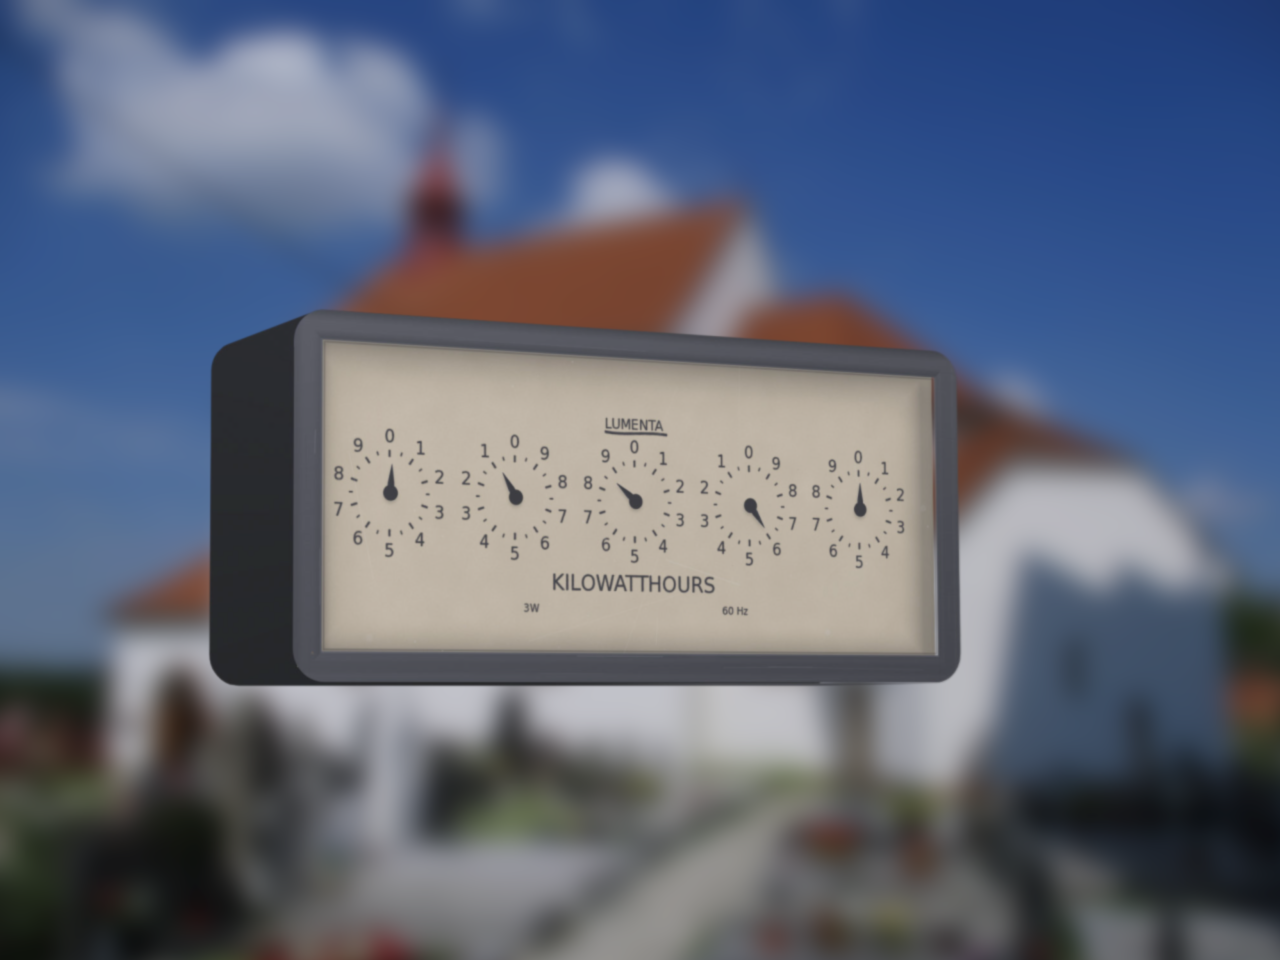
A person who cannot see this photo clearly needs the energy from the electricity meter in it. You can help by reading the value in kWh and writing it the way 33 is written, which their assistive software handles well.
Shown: 860
